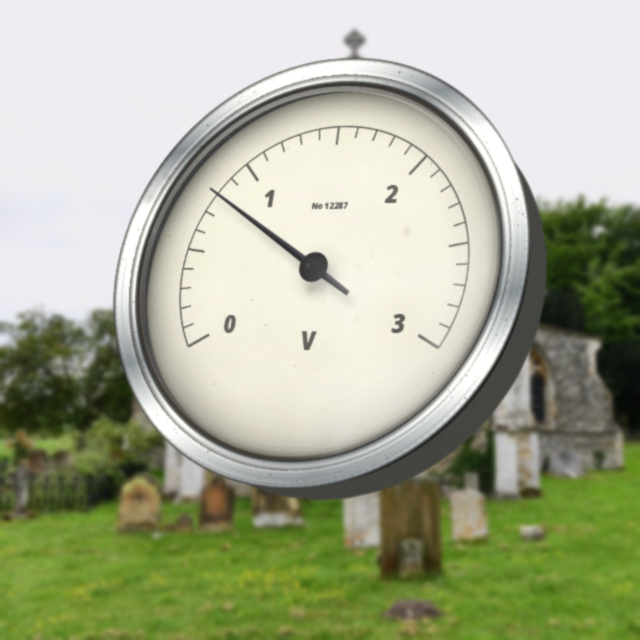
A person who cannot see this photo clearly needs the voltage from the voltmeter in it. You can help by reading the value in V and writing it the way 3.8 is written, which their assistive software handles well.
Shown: 0.8
